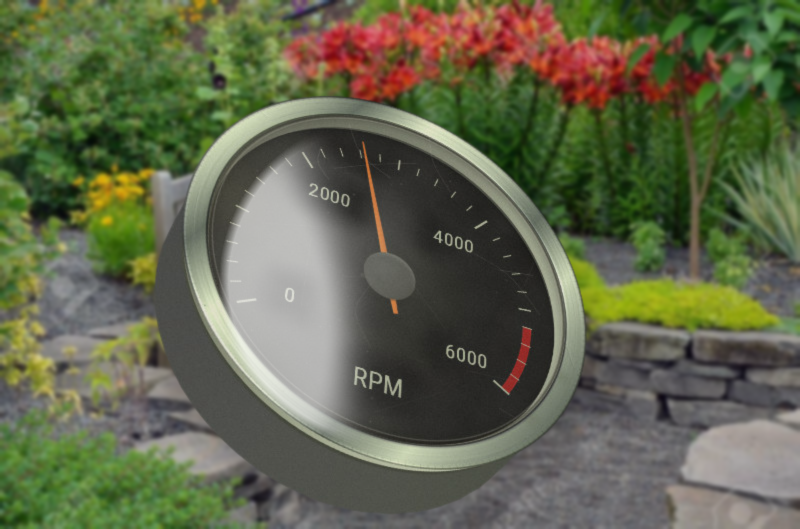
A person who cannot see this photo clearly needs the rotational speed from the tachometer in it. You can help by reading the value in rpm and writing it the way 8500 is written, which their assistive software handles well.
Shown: 2600
